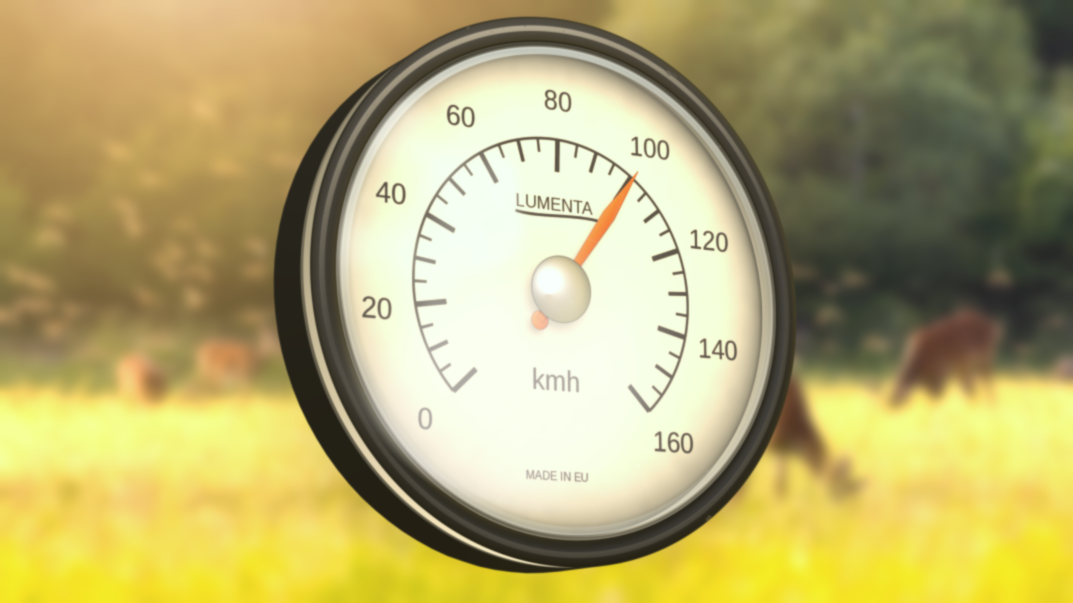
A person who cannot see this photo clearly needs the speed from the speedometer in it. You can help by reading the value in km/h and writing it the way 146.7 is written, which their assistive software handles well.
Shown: 100
